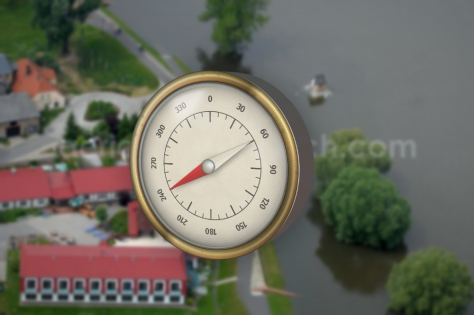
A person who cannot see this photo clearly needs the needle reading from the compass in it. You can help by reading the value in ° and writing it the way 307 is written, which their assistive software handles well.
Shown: 240
